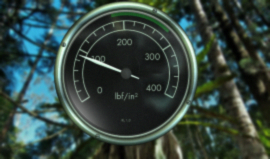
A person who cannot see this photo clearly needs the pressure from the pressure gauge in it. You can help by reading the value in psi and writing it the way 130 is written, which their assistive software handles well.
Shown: 90
